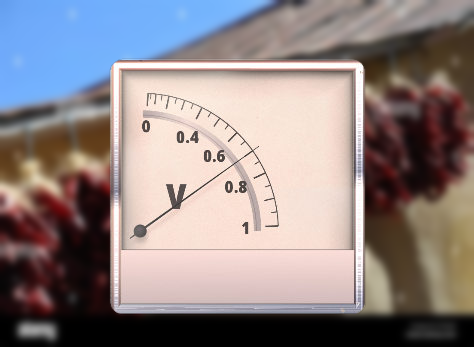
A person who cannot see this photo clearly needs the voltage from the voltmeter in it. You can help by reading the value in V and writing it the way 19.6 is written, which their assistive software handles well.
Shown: 0.7
